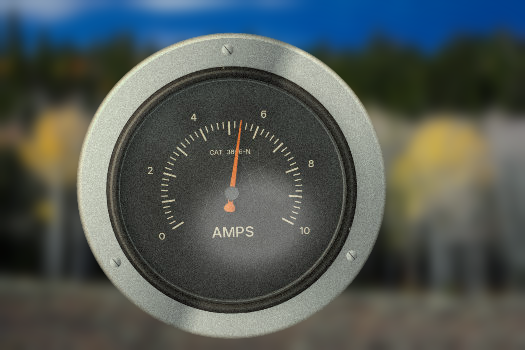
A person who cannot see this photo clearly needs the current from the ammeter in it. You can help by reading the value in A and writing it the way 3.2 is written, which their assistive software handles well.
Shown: 5.4
